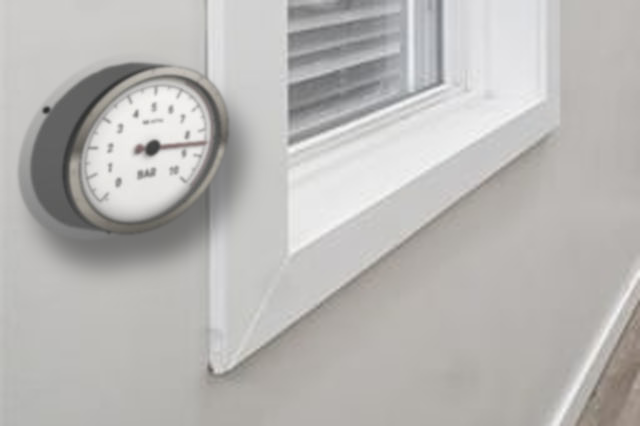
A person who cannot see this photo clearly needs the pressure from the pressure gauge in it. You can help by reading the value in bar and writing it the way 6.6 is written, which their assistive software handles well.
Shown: 8.5
